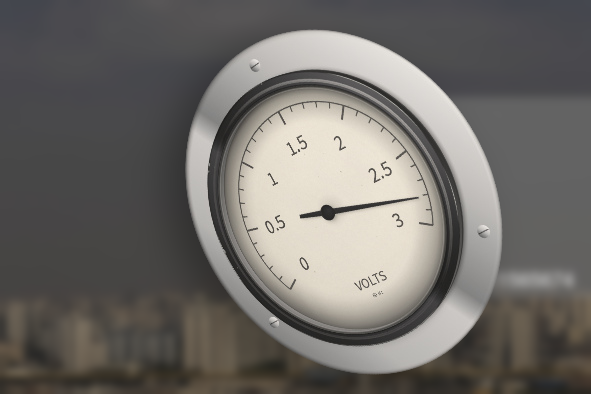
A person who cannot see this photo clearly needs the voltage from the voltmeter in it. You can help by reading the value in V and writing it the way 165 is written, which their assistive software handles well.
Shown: 2.8
